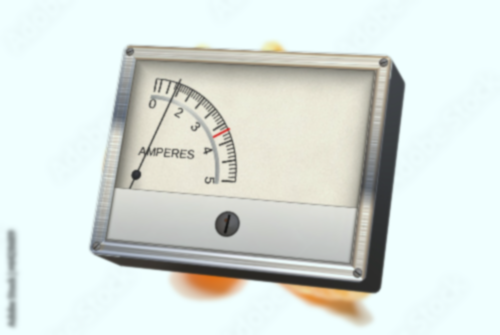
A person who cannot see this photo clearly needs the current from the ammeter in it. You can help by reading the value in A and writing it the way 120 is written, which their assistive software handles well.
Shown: 1.5
